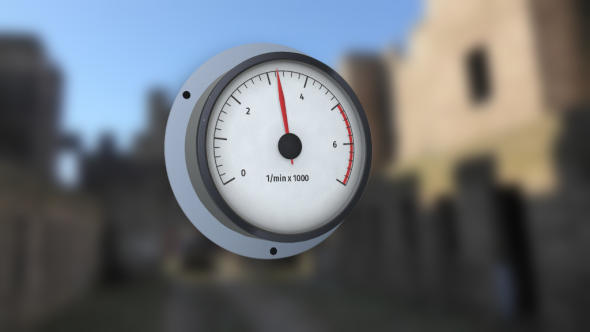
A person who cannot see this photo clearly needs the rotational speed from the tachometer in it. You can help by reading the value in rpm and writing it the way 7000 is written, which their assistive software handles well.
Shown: 3200
